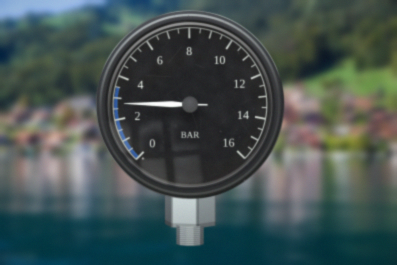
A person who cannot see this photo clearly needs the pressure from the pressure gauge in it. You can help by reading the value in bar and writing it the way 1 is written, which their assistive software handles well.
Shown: 2.75
